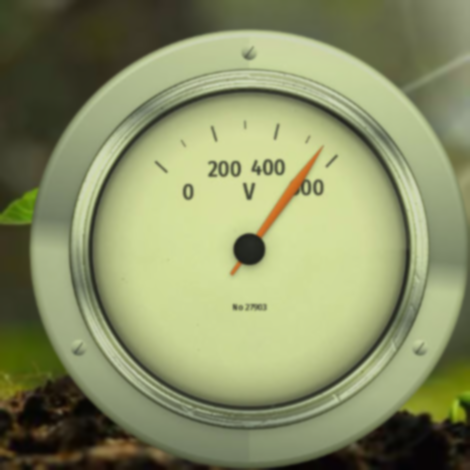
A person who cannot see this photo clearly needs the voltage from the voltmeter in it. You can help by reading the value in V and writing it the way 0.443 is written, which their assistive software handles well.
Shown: 550
